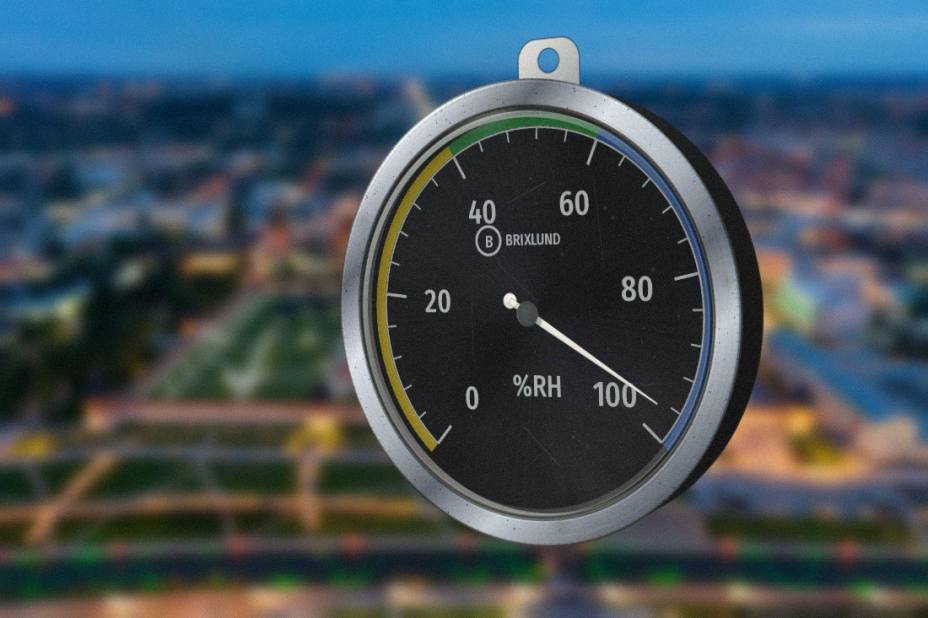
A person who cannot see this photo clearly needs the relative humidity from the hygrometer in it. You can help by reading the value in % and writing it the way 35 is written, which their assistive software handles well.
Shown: 96
